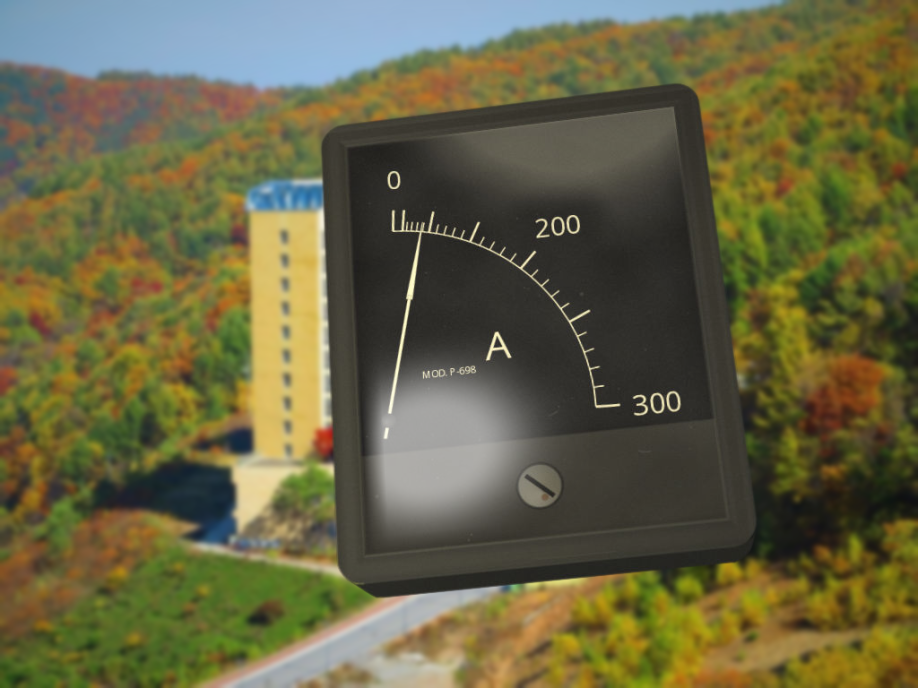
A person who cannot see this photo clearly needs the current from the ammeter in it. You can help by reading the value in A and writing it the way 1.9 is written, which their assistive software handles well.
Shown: 90
